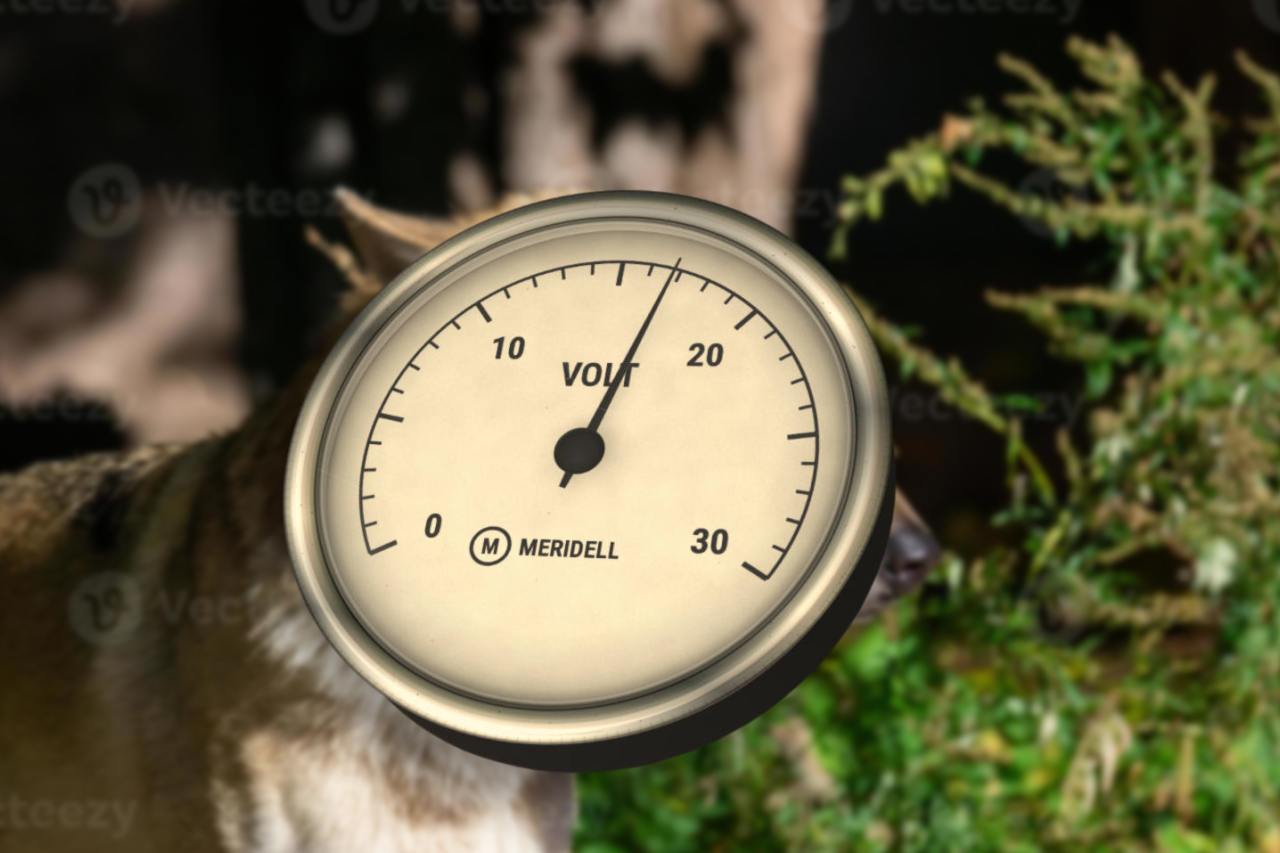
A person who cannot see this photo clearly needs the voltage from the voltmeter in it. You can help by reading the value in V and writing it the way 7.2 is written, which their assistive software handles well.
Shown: 17
